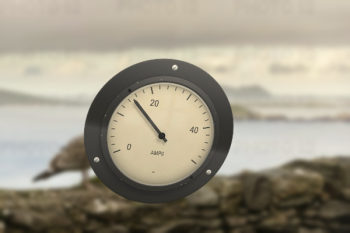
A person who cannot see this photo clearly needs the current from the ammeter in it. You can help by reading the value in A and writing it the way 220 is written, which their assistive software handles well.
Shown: 15
